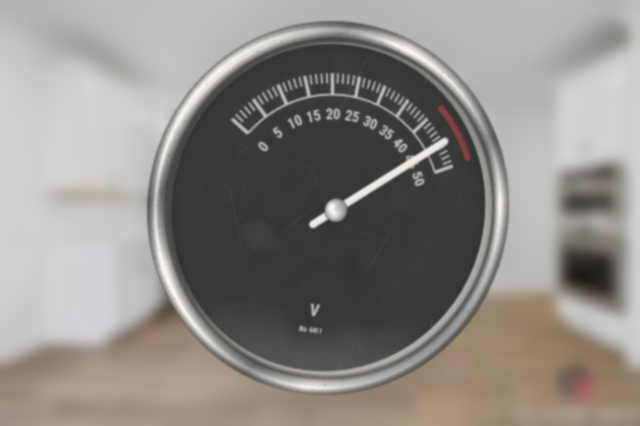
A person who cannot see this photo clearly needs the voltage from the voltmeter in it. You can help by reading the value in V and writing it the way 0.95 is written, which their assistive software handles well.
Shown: 45
